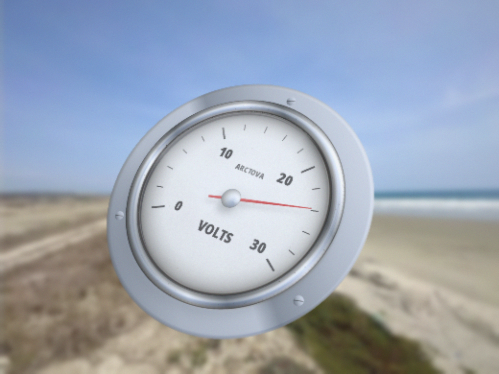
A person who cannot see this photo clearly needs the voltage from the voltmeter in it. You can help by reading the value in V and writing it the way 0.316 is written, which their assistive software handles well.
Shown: 24
